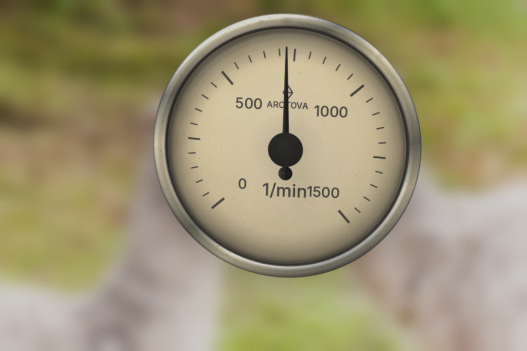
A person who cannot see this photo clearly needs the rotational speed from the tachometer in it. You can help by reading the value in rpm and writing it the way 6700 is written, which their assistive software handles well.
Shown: 725
